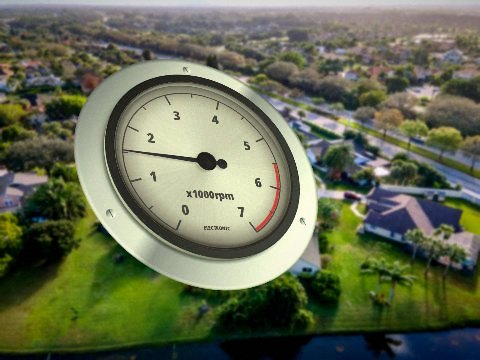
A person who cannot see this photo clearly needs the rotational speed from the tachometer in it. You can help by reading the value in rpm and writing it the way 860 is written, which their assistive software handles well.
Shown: 1500
